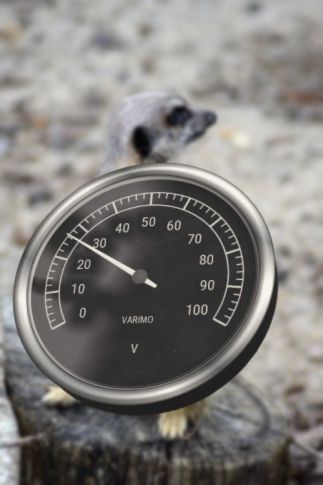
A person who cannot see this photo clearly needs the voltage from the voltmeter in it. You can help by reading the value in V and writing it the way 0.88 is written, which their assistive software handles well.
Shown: 26
